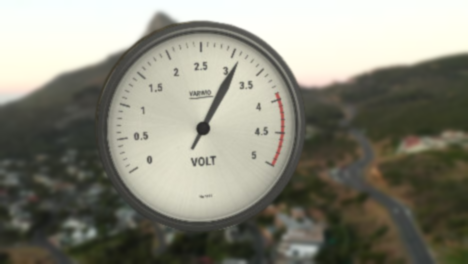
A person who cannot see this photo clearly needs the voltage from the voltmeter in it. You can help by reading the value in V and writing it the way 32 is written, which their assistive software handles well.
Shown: 3.1
